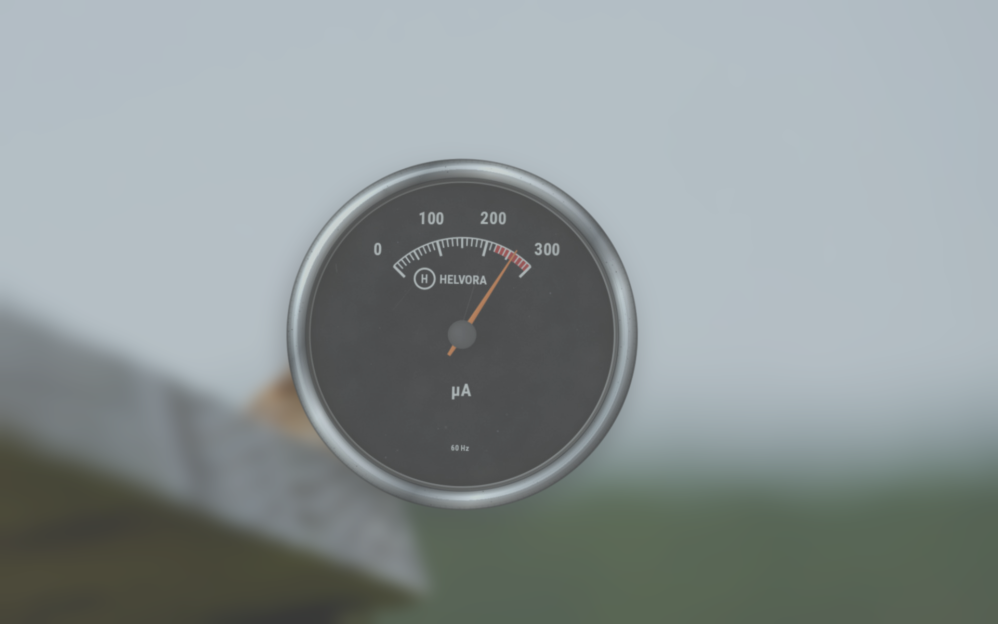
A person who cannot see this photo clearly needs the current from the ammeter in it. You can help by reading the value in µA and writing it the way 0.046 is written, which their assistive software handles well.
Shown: 260
